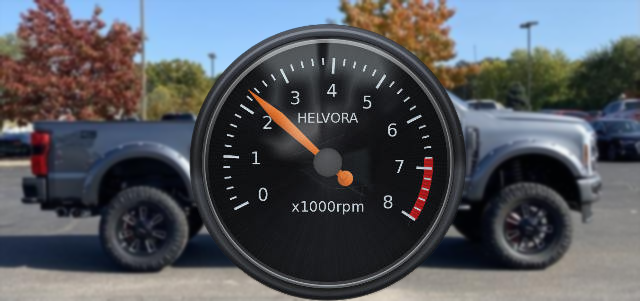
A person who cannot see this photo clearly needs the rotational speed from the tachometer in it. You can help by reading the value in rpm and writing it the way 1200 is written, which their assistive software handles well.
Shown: 2300
